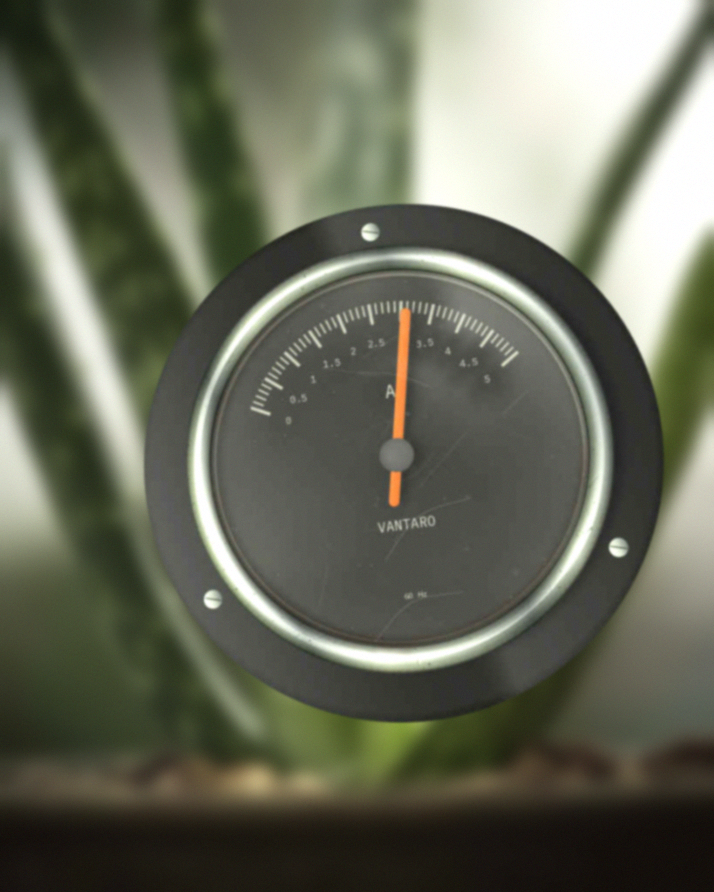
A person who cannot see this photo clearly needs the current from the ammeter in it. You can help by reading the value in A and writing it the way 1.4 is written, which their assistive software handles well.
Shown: 3.1
